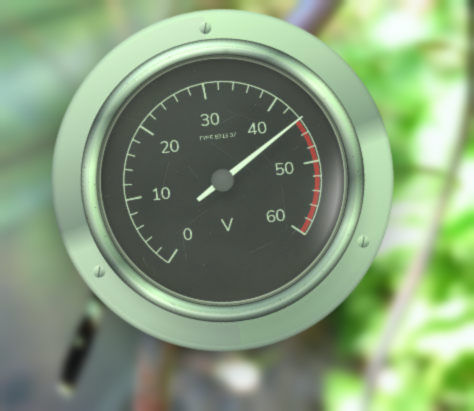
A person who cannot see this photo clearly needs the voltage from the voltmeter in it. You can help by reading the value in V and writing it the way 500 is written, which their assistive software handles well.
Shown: 44
